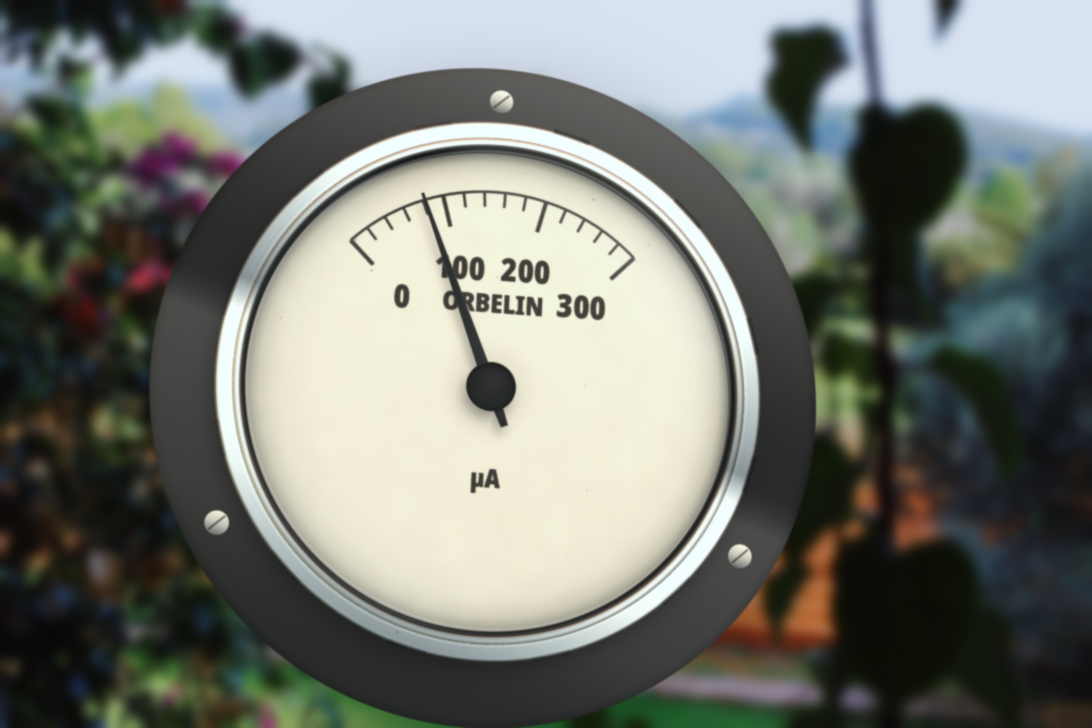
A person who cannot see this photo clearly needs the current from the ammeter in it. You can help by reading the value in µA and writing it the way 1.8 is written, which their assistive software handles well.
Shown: 80
